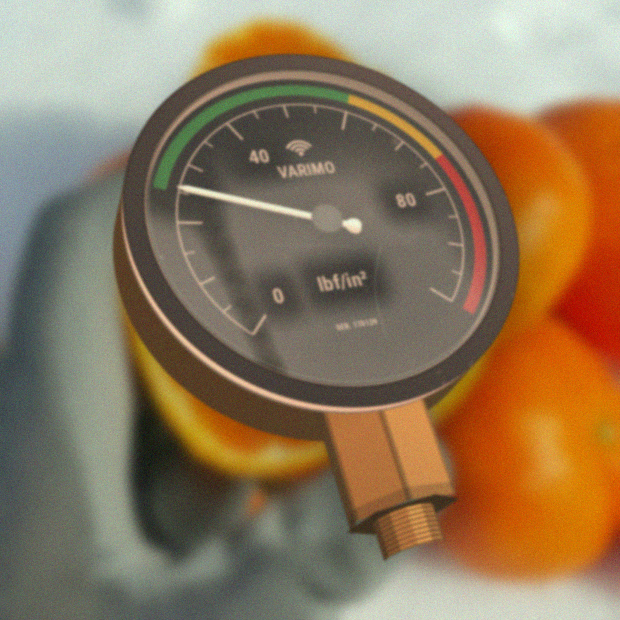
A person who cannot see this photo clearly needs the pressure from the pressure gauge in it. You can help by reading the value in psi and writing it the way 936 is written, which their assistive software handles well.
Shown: 25
